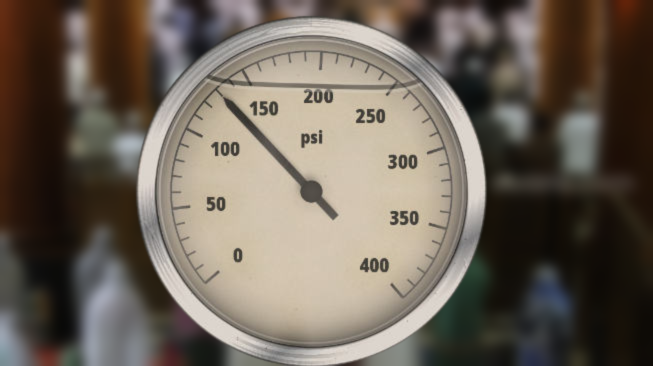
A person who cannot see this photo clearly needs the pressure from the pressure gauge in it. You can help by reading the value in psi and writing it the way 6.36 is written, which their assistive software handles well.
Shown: 130
